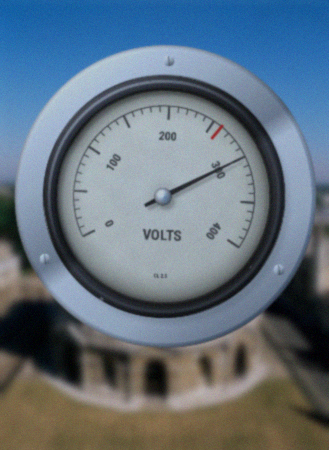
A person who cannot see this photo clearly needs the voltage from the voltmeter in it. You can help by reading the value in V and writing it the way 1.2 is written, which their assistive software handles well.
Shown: 300
